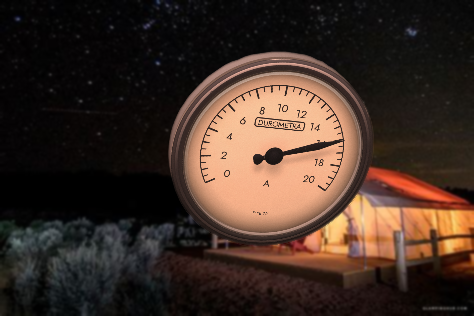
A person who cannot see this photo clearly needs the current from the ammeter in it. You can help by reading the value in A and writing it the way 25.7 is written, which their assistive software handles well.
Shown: 16
